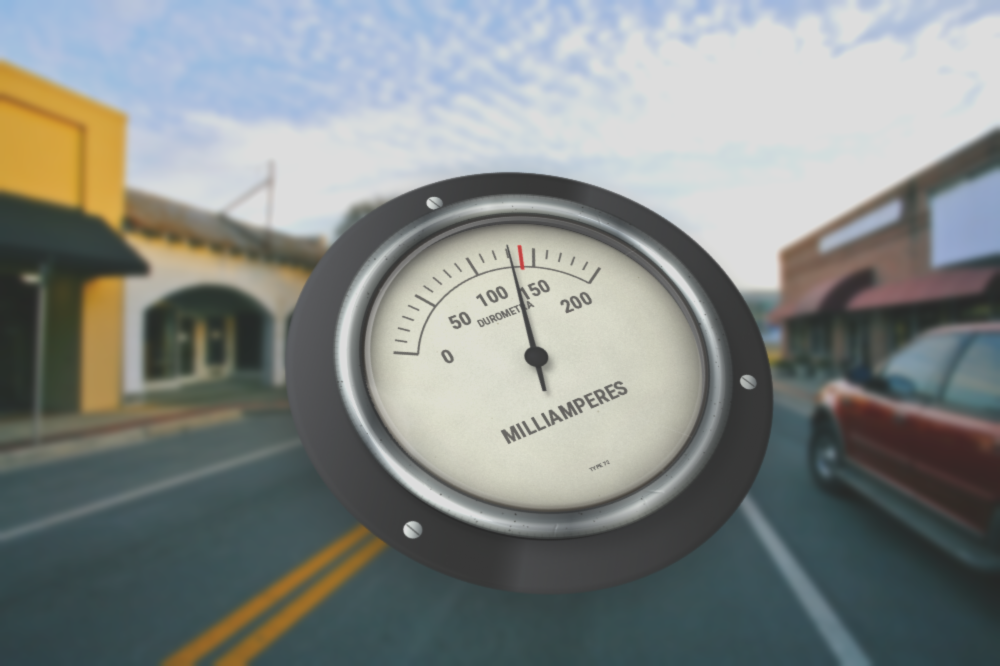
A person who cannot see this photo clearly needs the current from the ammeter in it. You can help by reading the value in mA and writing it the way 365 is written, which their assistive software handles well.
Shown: 130
